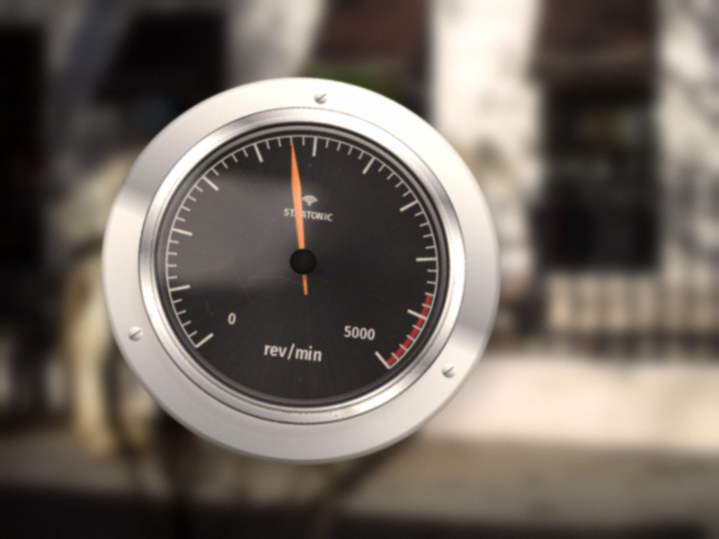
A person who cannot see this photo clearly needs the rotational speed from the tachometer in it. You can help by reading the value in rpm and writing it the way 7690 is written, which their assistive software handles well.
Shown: 2300
